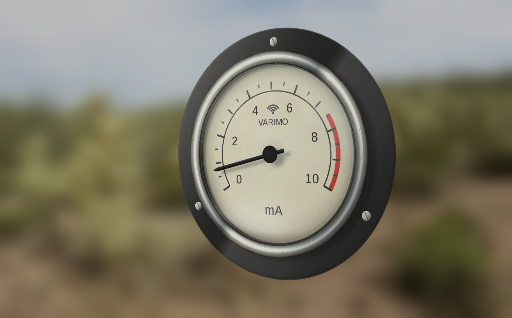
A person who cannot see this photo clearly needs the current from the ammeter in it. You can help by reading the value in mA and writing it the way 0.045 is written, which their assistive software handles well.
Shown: 0.75
